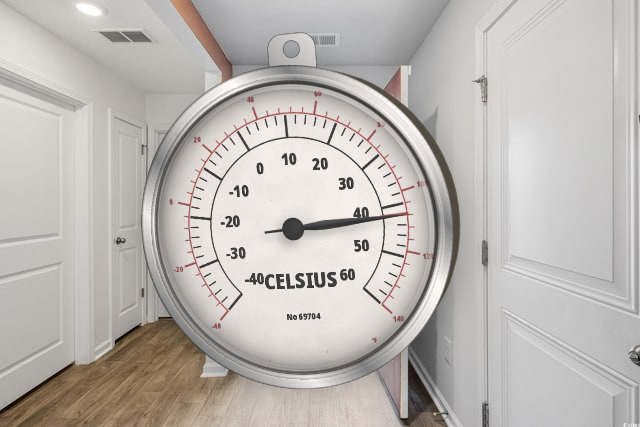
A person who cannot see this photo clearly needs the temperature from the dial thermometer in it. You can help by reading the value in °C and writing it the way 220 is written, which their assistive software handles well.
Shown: 42
